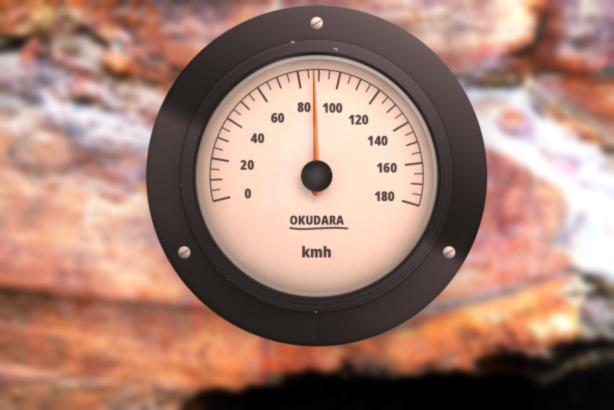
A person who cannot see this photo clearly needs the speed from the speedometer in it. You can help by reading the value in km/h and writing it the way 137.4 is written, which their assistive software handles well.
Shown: 87.5
